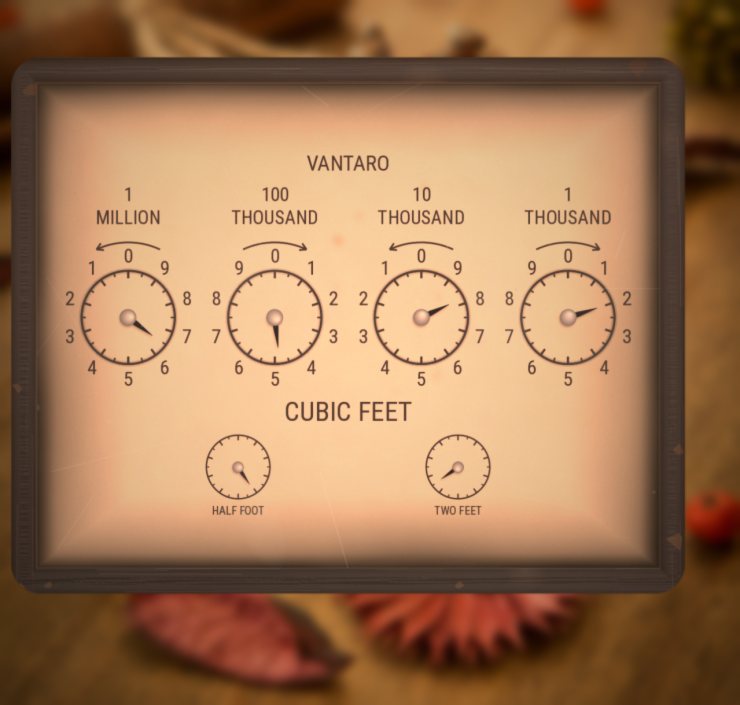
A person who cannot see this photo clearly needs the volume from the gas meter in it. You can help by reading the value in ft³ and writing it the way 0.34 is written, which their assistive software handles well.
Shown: 648200
